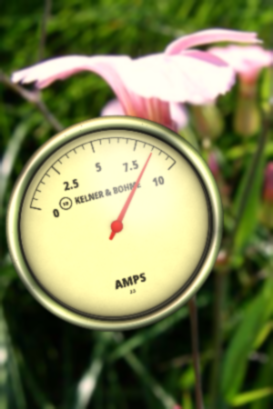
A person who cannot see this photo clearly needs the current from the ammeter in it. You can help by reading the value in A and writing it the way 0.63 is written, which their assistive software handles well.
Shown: 8.5
